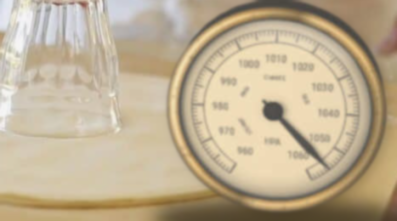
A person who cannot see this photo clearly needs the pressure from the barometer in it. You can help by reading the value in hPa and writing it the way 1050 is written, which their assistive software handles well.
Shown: 1055
